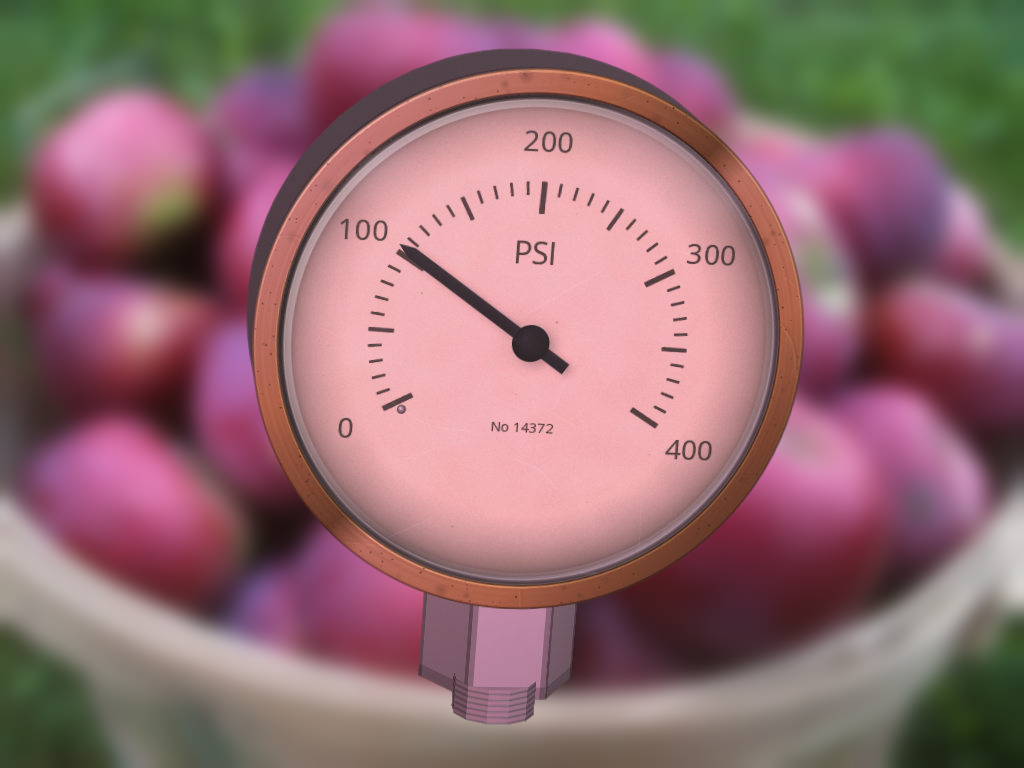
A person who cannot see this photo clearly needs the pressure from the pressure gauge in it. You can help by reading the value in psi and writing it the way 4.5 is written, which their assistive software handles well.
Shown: 105
